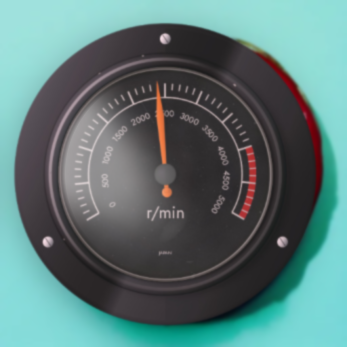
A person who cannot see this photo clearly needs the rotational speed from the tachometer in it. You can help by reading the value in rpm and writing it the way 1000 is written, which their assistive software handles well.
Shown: 2400
